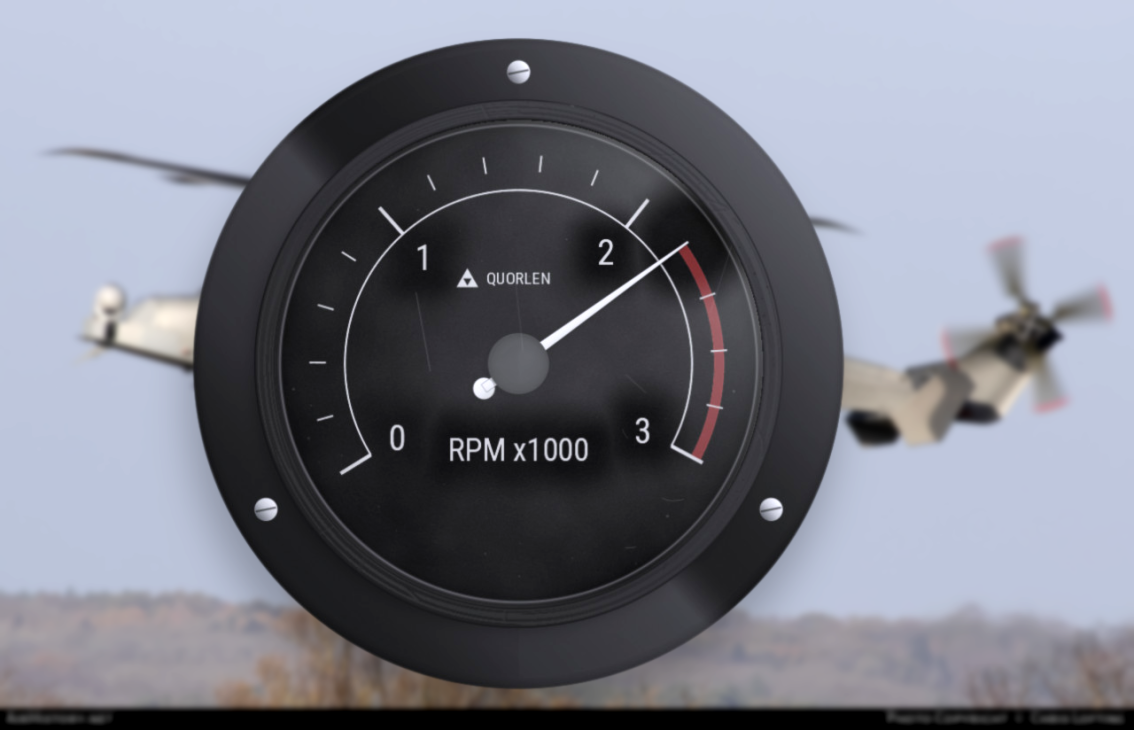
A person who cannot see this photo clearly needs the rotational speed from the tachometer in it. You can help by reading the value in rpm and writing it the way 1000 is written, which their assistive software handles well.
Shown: 2200
